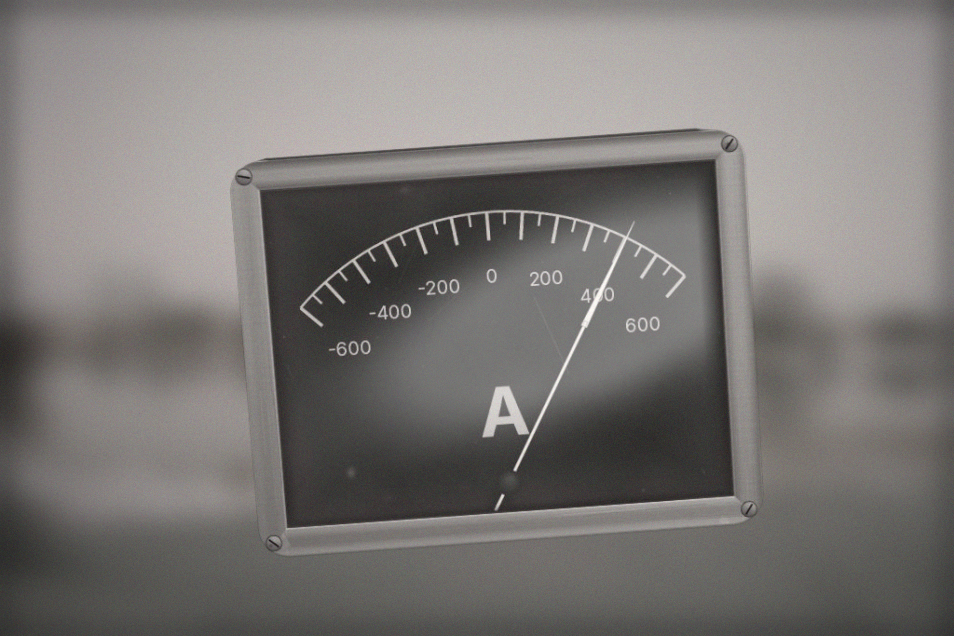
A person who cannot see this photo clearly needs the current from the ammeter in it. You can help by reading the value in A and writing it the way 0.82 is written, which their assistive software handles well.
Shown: 400
